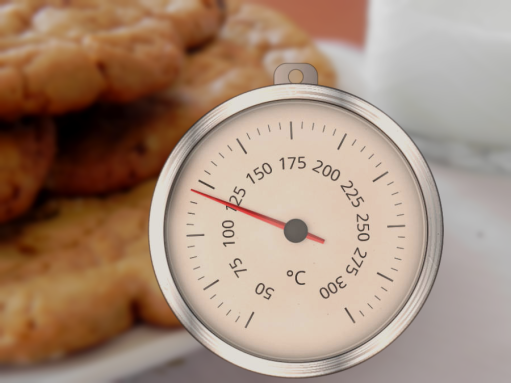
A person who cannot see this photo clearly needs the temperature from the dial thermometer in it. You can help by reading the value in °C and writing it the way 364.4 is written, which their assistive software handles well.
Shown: 120
